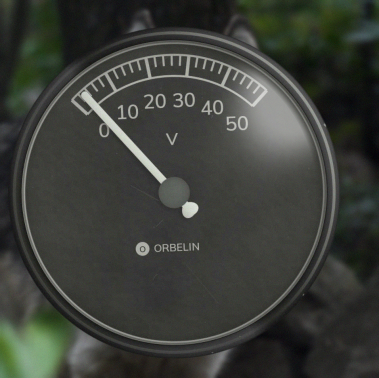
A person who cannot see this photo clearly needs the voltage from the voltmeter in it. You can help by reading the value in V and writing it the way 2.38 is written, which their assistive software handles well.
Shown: 3
